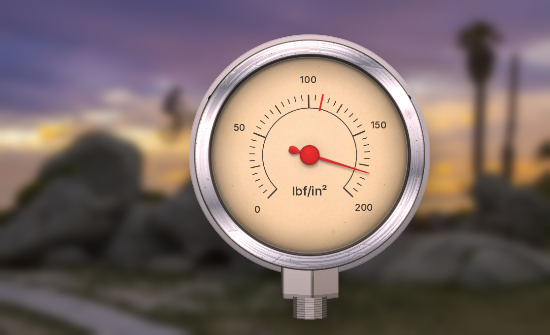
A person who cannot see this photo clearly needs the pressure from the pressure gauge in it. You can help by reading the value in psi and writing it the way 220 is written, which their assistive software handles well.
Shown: 180
